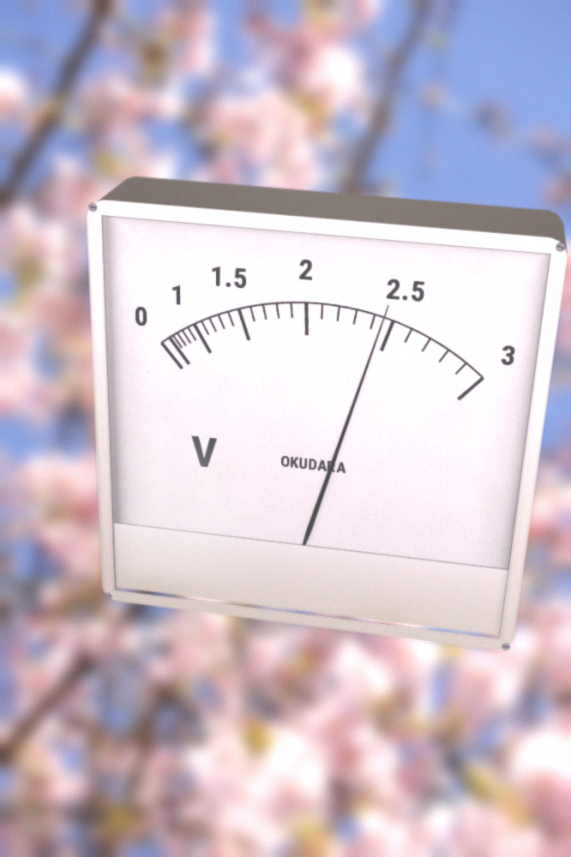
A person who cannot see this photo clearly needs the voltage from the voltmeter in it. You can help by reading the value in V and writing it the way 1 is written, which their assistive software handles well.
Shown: 2.45
